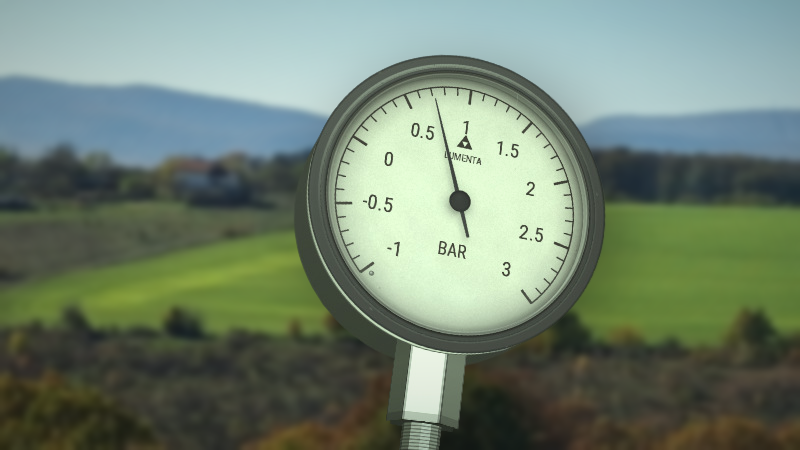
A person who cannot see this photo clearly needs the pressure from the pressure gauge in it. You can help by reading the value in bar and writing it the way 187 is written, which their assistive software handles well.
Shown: 0.7
